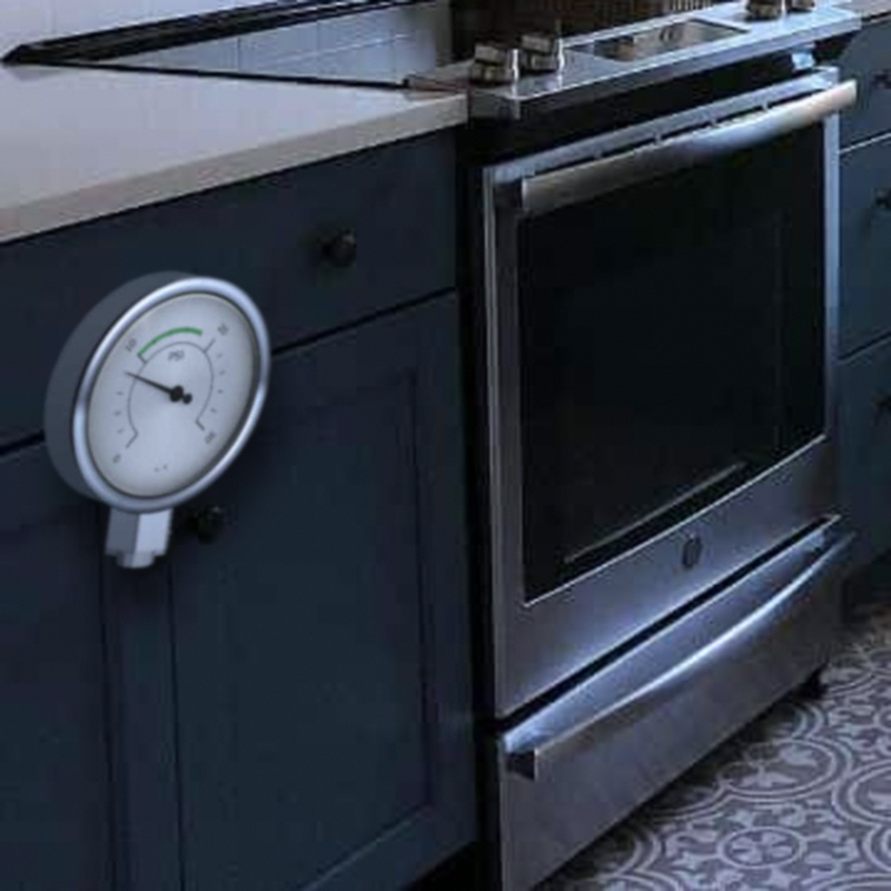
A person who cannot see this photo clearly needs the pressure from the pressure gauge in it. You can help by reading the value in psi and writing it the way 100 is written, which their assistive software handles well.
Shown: 8
